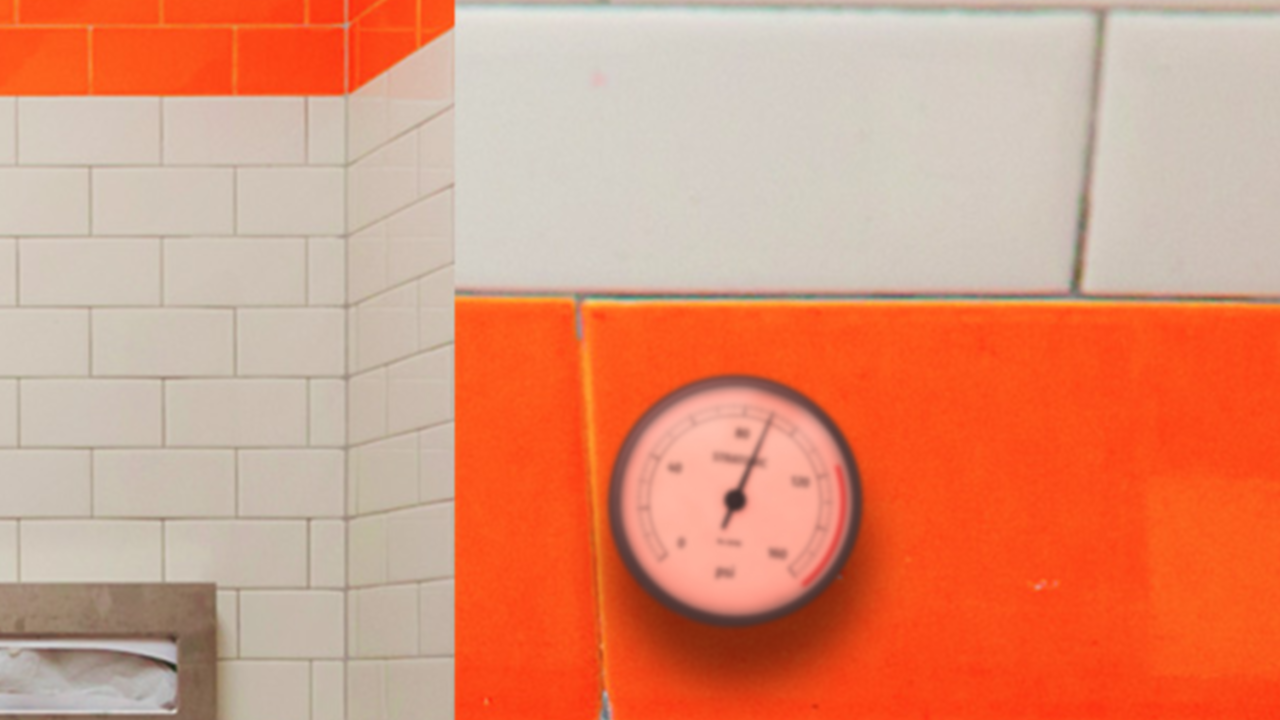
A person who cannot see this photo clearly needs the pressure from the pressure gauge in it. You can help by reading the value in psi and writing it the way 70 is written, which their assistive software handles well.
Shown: 90
